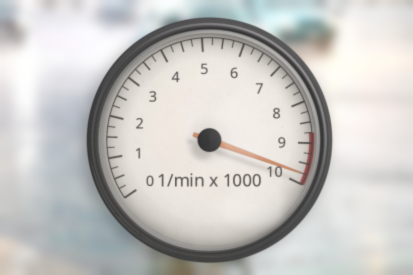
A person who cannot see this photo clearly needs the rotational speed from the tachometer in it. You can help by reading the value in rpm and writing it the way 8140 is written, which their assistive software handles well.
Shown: 9750
